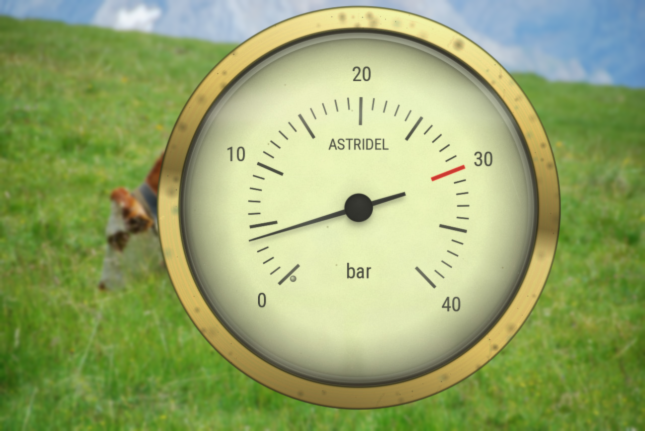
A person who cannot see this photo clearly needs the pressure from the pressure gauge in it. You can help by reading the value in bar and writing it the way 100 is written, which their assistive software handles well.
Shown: 4
